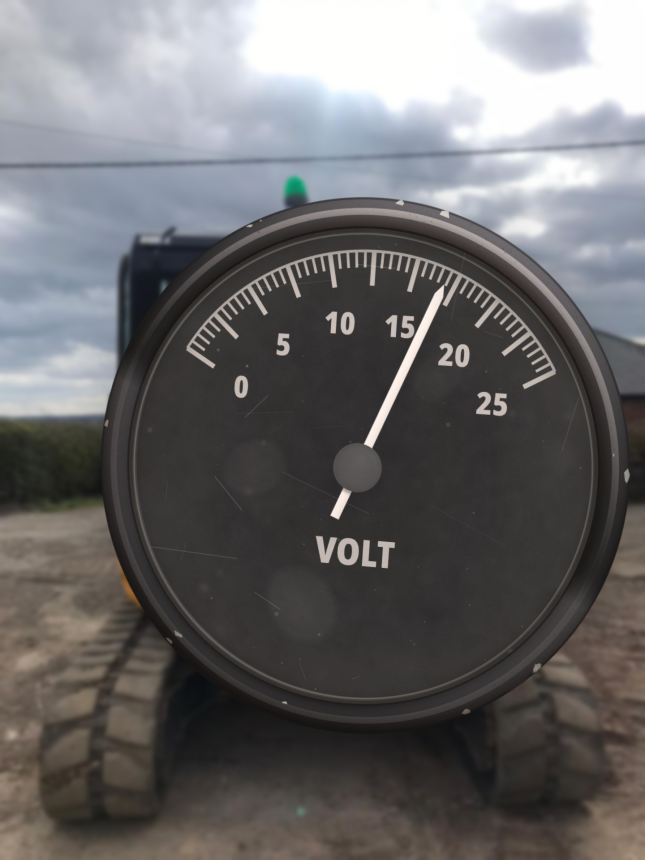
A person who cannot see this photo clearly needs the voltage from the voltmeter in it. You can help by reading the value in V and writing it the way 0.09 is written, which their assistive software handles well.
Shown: 17
